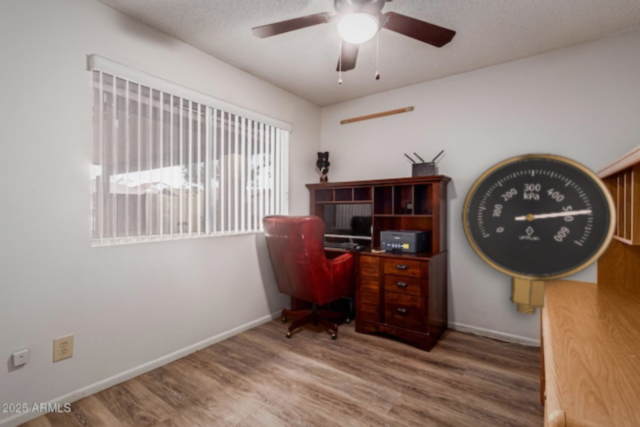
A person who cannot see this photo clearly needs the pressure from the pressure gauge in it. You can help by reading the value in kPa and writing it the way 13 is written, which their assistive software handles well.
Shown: 500
